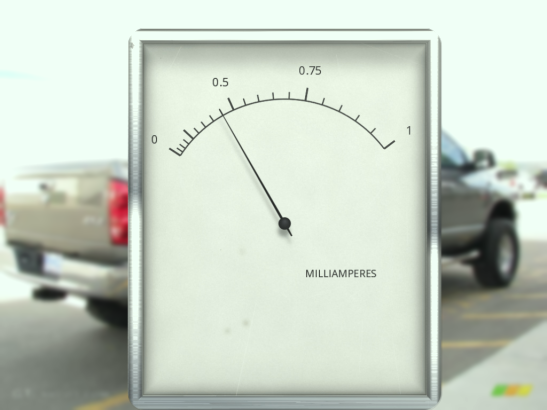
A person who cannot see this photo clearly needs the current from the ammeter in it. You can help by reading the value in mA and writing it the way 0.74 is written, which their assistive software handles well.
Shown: 0.45
